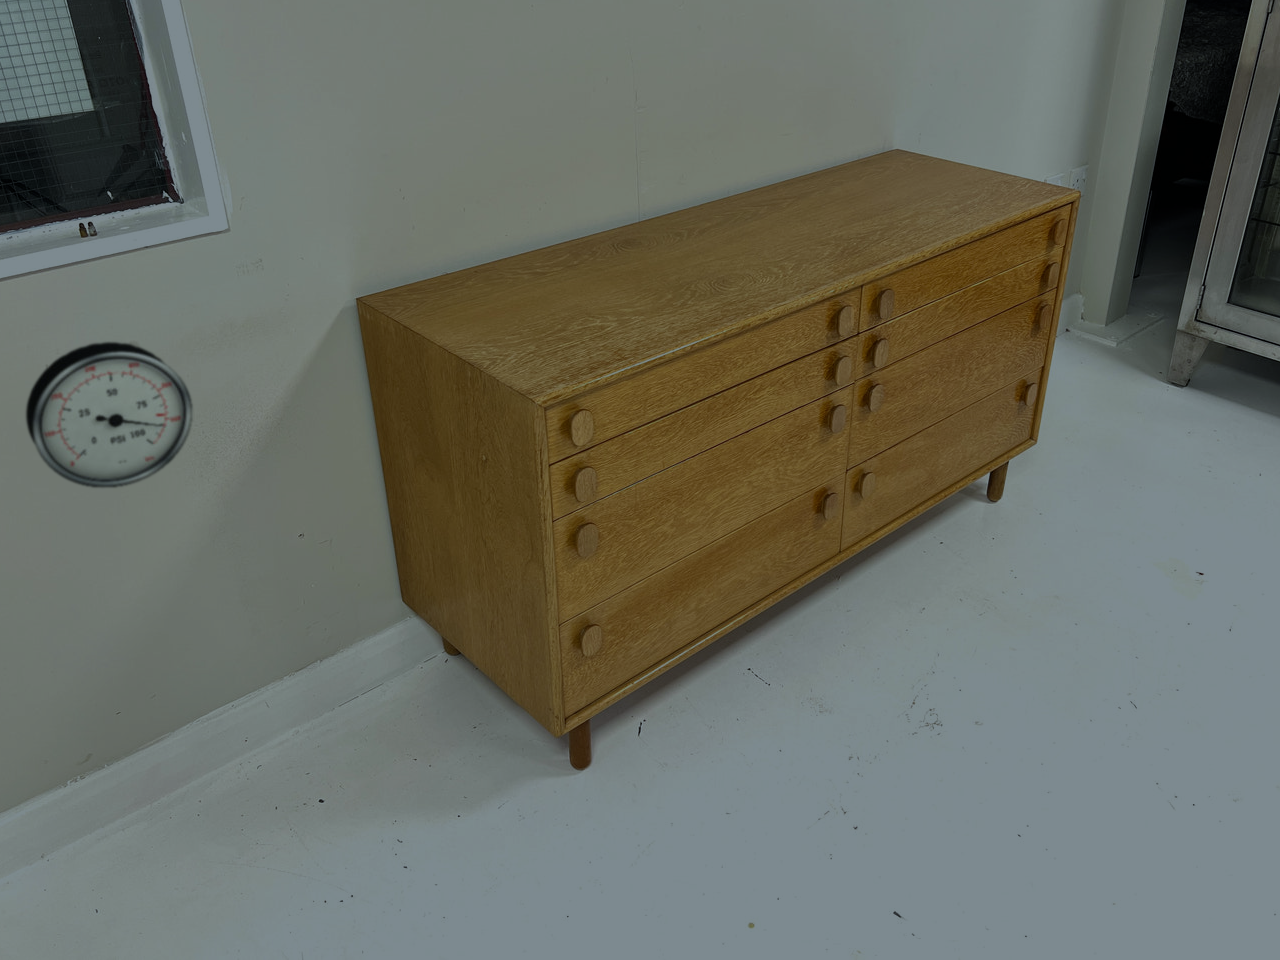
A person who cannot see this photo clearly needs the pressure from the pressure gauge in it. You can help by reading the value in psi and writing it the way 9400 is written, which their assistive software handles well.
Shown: 90
